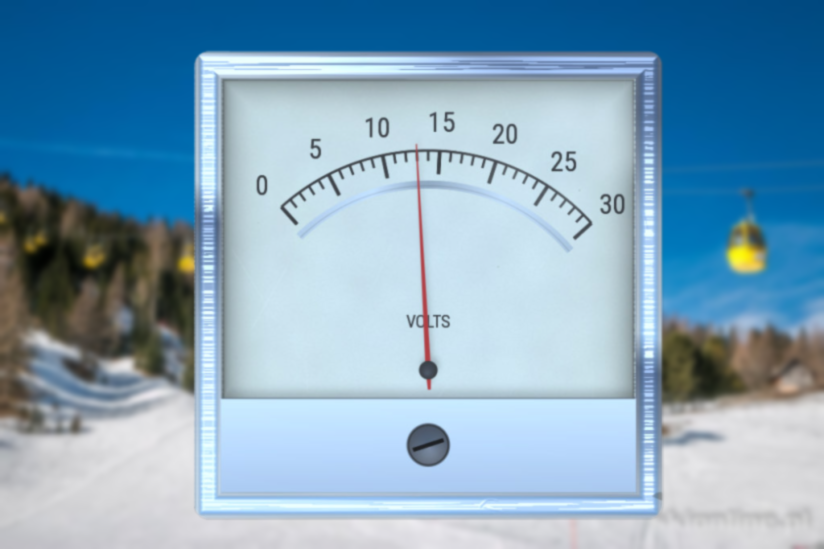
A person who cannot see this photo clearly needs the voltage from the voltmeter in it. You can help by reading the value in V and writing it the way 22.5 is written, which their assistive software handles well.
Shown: 13
